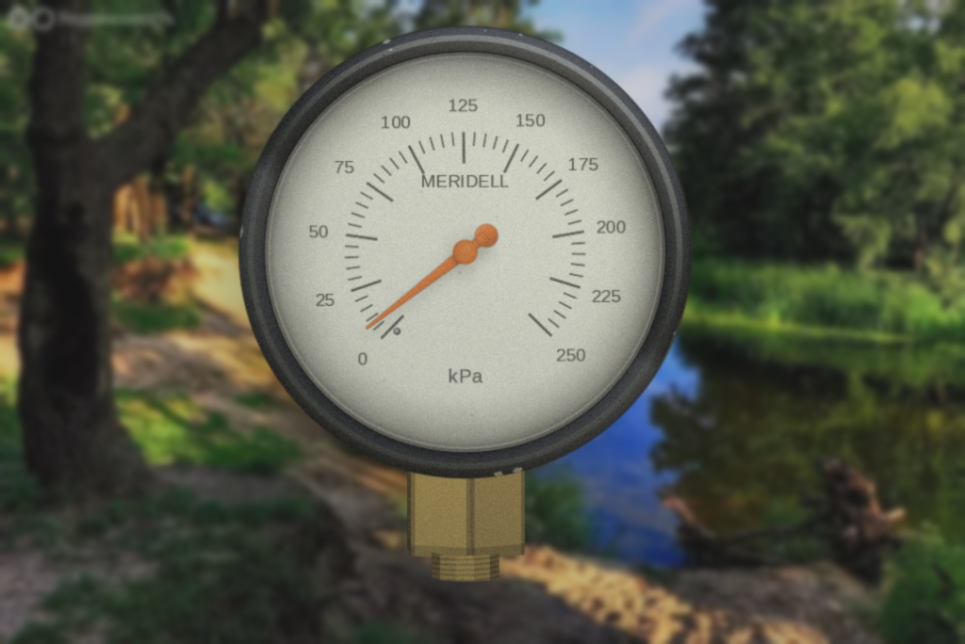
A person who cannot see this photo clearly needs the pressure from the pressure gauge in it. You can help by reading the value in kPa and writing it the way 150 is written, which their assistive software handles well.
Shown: 7.5
